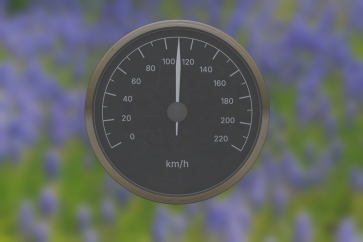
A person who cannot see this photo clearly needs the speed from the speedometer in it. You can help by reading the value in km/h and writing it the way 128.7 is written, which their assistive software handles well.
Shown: 110
